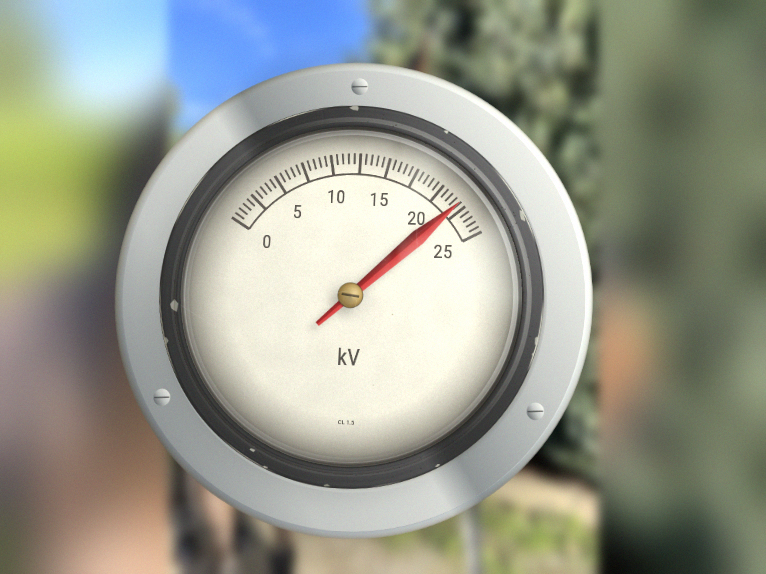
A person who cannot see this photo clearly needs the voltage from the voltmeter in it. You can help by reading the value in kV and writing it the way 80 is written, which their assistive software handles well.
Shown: 22
